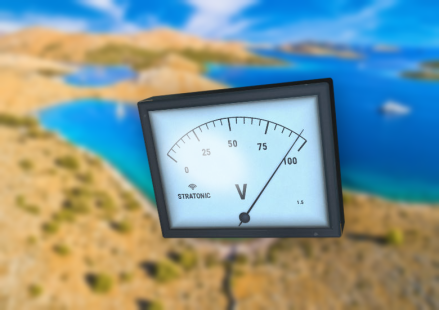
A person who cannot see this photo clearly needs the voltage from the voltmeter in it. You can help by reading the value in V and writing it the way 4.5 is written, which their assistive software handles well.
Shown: 95
